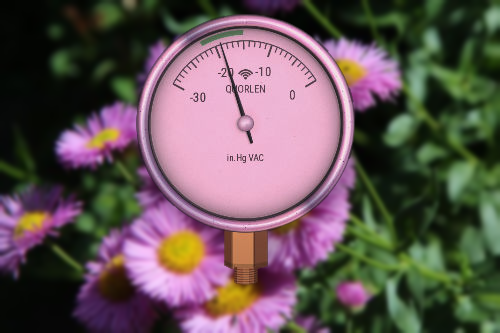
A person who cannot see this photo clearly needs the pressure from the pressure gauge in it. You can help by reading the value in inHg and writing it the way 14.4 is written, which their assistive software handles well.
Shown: -19
